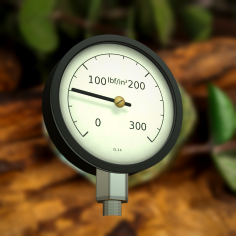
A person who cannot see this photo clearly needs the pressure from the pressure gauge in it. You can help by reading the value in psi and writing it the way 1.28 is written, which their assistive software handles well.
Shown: 60
